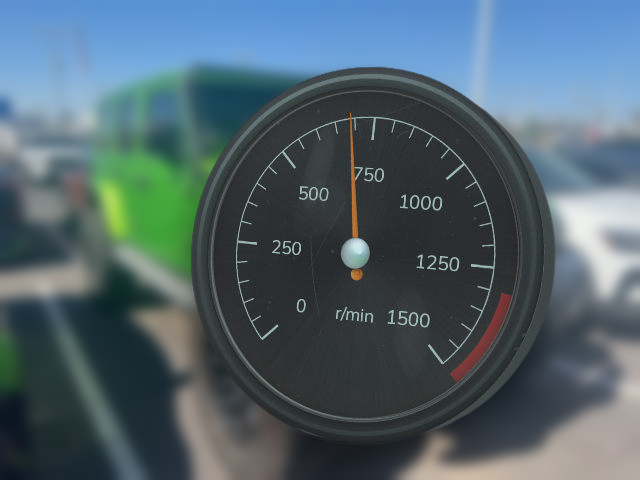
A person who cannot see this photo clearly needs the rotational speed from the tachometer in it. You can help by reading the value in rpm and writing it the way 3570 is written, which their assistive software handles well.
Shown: 700
